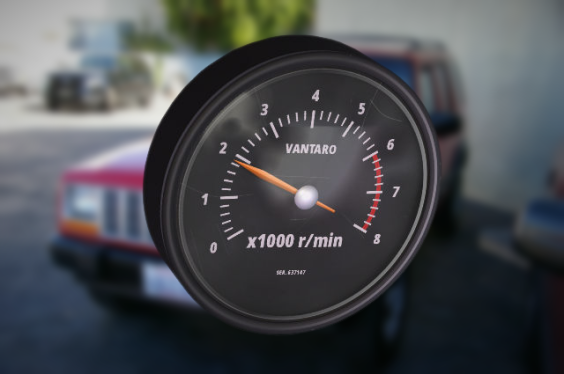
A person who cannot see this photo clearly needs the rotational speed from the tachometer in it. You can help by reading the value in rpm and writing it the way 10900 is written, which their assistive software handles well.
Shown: 1900
